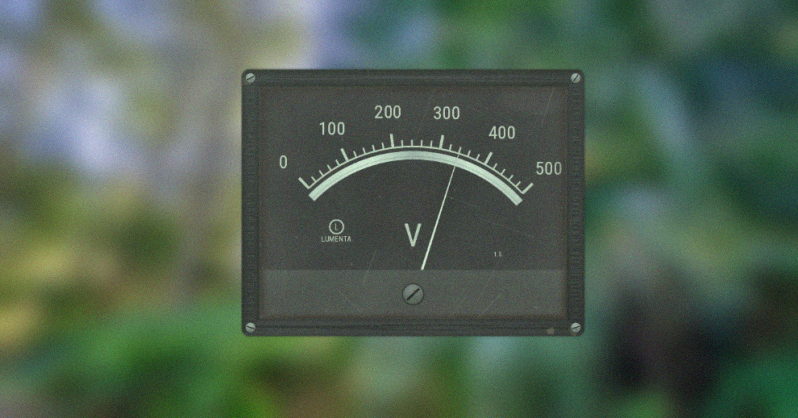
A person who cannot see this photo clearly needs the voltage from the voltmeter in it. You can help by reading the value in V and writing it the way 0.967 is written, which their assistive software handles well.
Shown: 340
